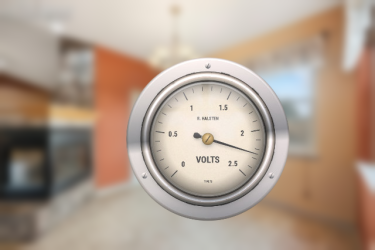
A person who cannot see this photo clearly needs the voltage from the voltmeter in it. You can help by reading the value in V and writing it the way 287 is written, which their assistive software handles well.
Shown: 2.25
